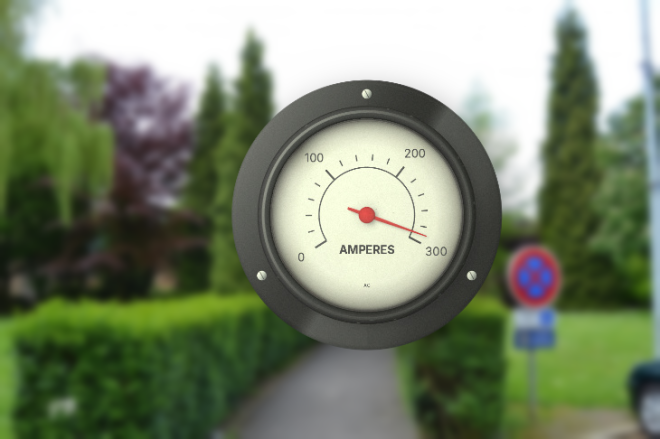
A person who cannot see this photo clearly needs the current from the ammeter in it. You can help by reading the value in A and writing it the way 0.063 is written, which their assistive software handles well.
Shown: 290
